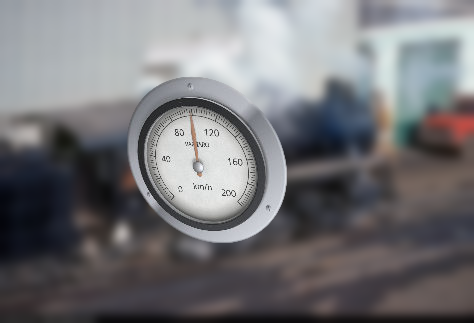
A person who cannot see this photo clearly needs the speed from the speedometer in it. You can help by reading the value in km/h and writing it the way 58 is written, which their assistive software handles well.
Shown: 100
